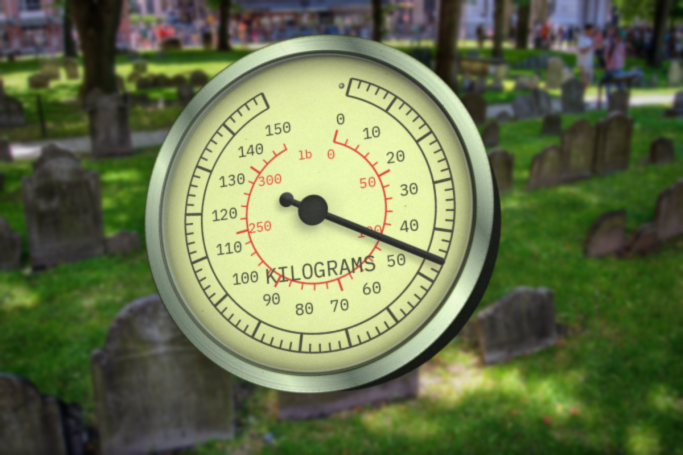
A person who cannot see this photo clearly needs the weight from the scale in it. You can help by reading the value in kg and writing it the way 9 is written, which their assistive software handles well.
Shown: 46
